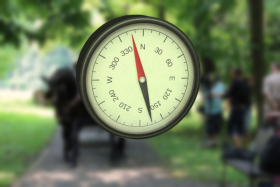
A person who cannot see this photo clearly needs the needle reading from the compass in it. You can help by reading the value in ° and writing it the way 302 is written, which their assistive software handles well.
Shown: 345
